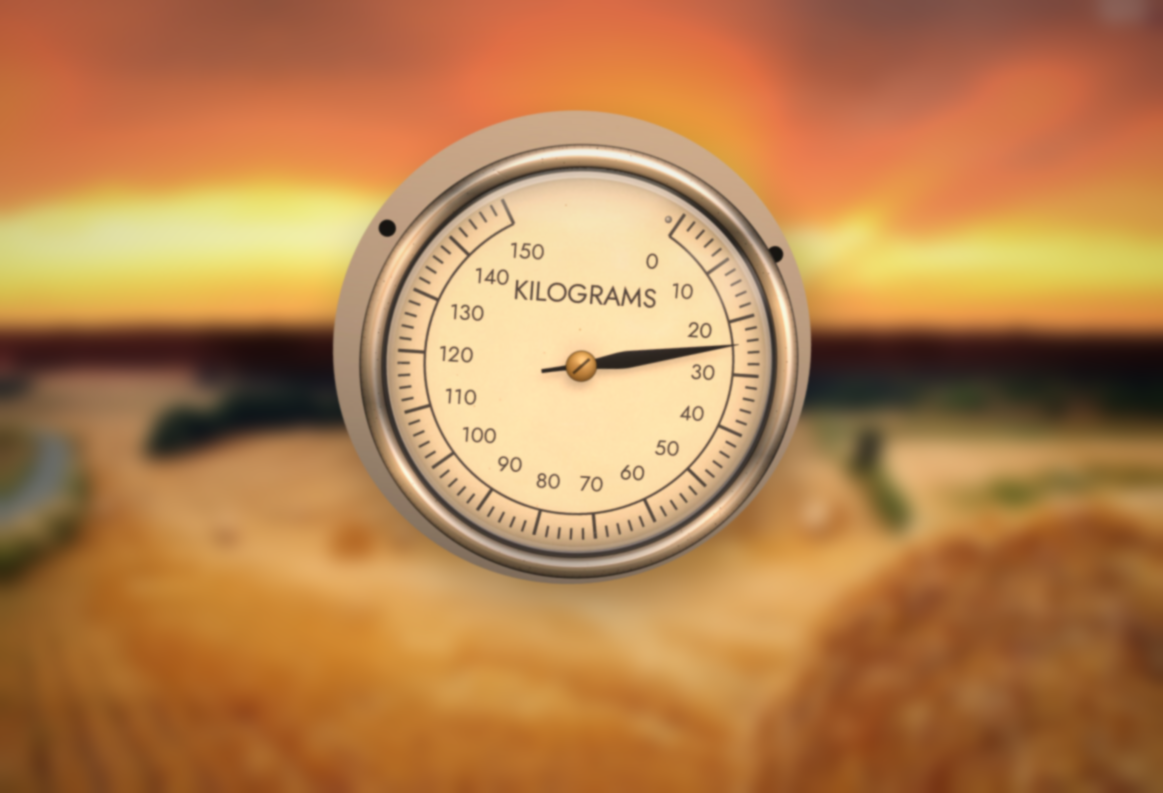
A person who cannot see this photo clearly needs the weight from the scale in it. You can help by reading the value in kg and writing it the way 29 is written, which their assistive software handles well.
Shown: 24
